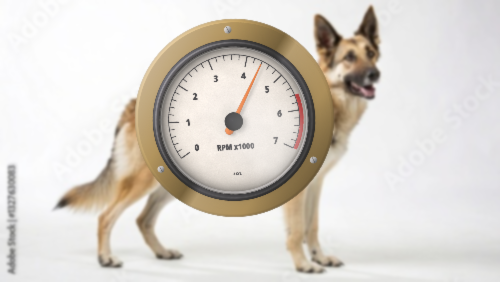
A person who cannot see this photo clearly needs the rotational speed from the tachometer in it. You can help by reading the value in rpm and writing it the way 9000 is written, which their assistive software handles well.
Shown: 4400
